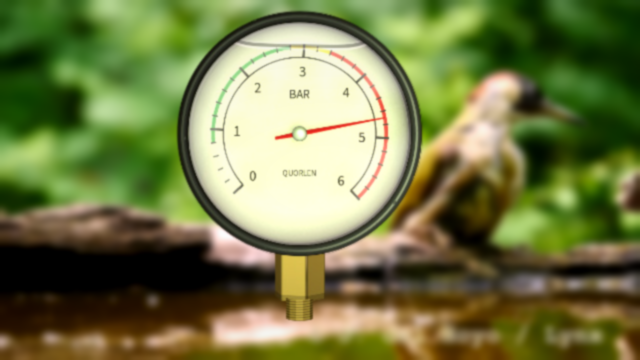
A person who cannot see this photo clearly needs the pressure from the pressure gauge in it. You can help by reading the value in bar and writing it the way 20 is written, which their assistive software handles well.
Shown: 4.7
